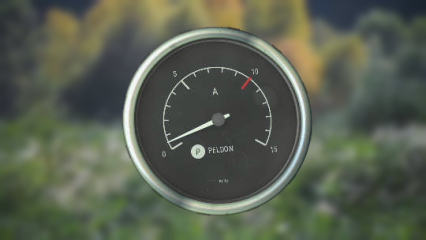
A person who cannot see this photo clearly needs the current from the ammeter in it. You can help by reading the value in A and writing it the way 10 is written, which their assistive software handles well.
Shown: 0.5
